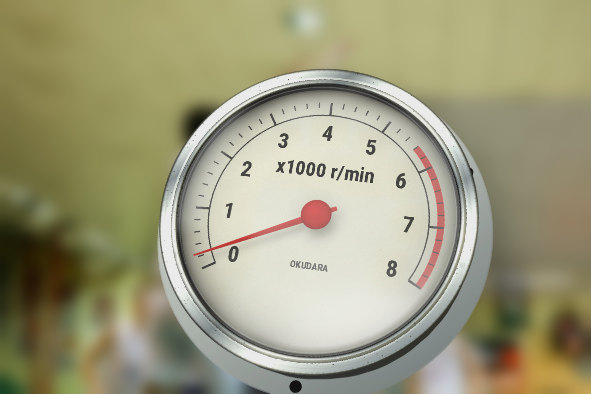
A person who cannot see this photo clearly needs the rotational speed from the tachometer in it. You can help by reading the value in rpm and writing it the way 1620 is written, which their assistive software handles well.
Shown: 200
